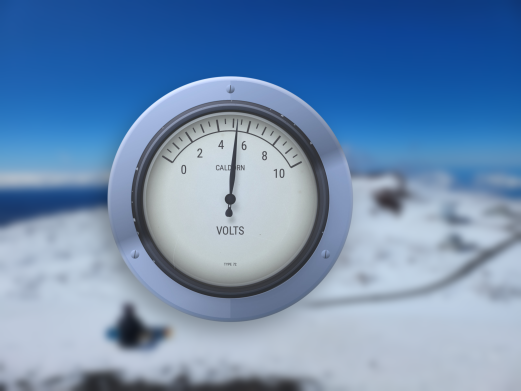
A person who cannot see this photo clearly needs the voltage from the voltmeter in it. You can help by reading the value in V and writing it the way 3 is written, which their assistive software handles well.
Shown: 5.25
